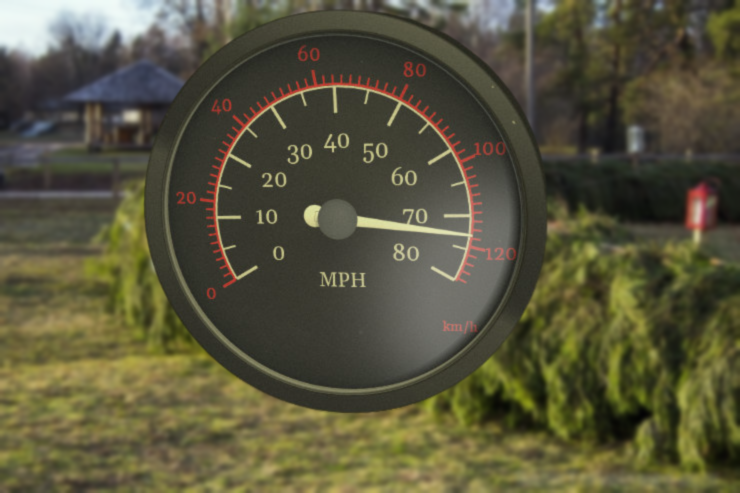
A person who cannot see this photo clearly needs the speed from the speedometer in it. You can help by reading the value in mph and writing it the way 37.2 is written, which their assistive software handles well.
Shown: 72.5
